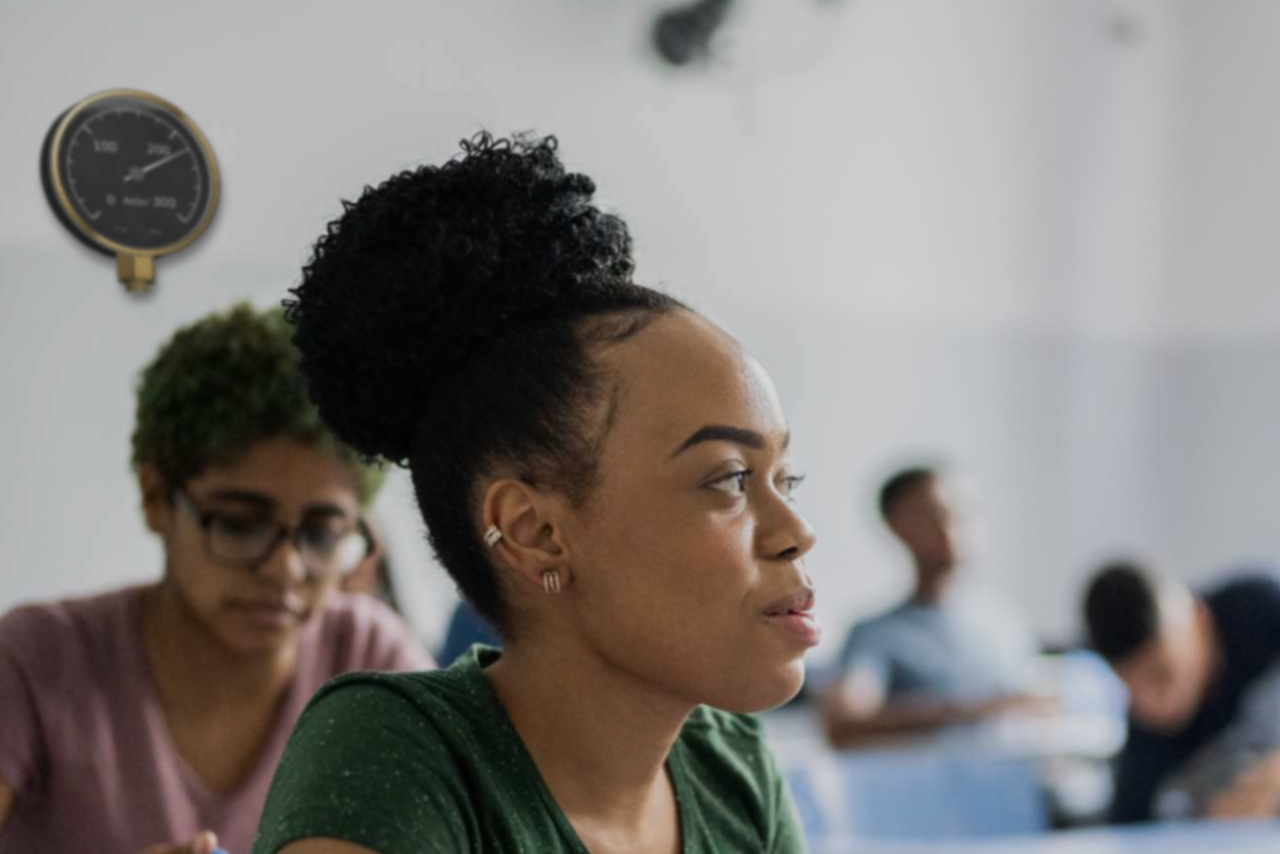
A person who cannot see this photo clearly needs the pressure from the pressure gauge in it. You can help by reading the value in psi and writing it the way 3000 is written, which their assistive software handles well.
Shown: 220
